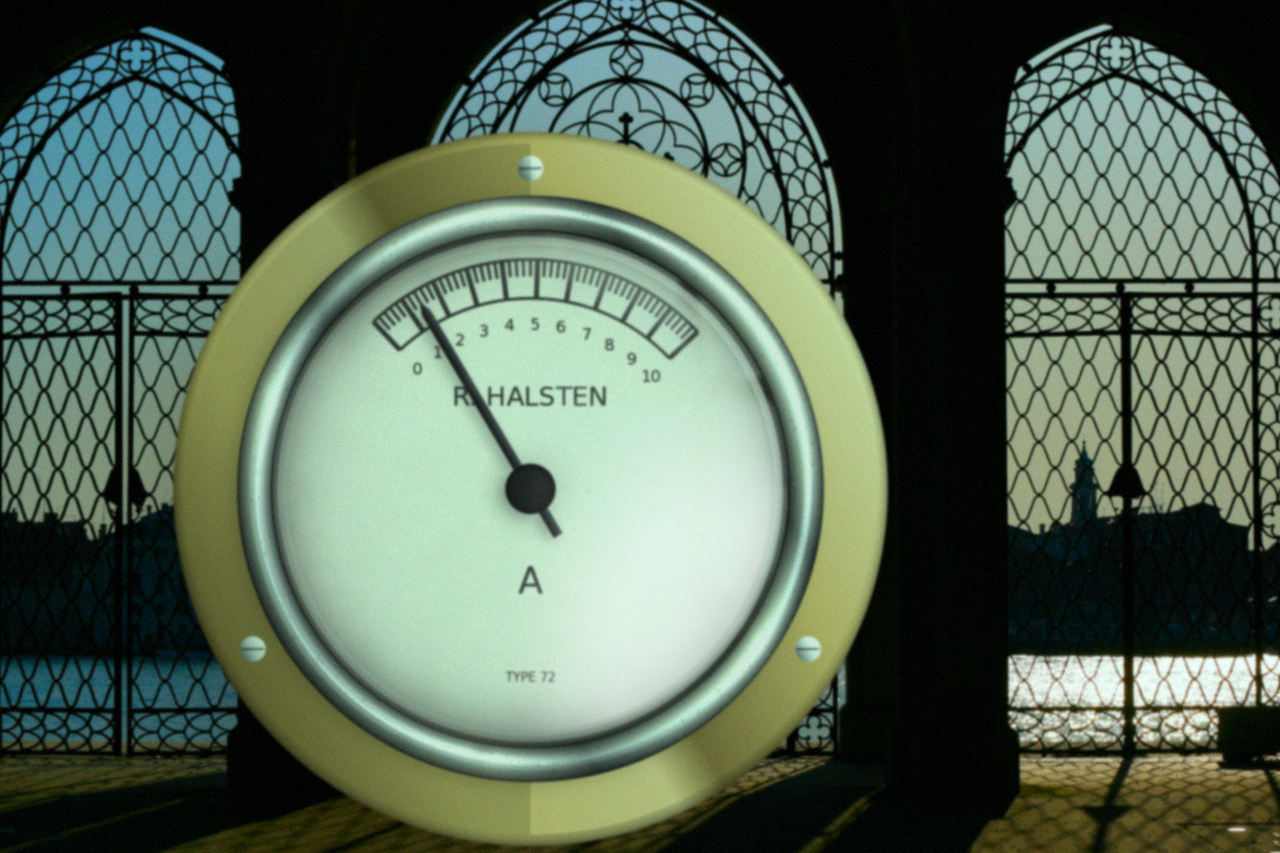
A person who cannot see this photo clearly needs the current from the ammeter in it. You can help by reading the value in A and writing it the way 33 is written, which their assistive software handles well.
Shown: 1.4
